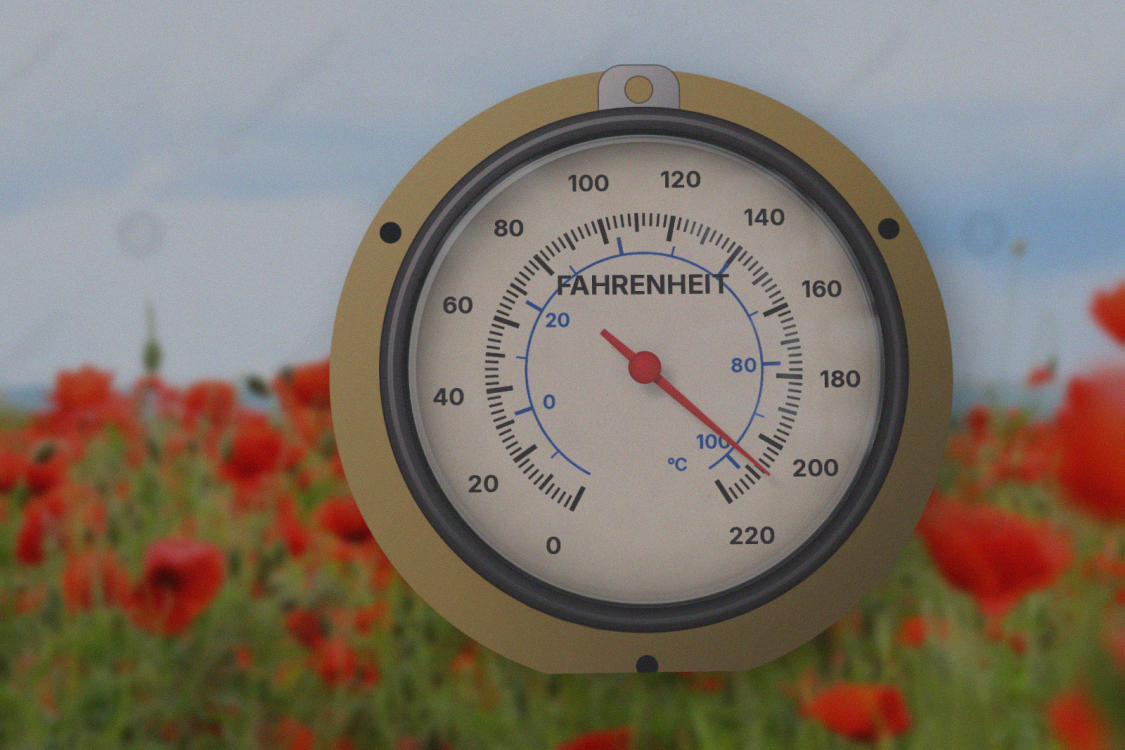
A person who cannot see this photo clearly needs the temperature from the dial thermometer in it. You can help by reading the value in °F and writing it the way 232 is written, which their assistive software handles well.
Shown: 208
